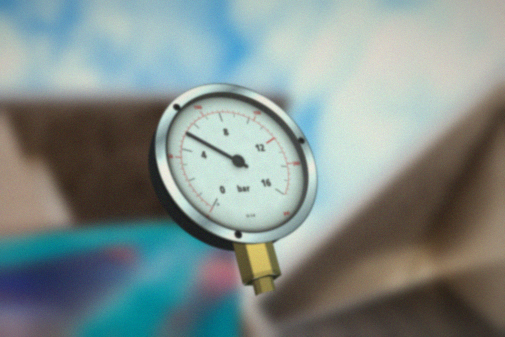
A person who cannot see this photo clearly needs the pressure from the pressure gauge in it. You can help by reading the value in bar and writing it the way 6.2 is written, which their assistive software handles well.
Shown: 5
